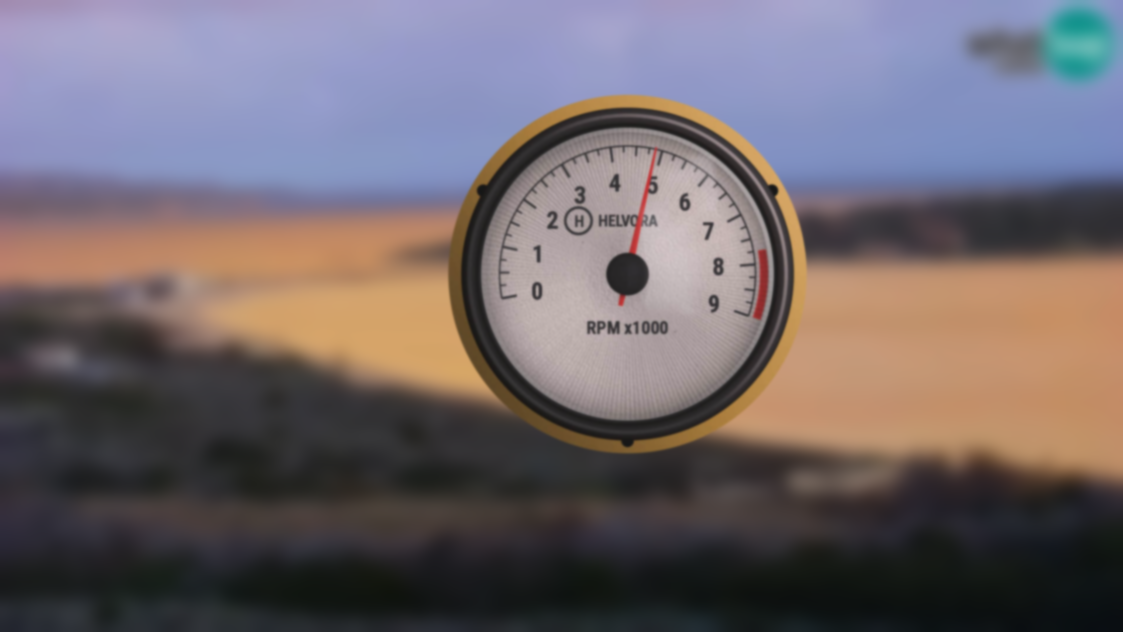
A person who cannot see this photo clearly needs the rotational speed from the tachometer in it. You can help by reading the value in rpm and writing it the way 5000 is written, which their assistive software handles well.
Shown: 4875
